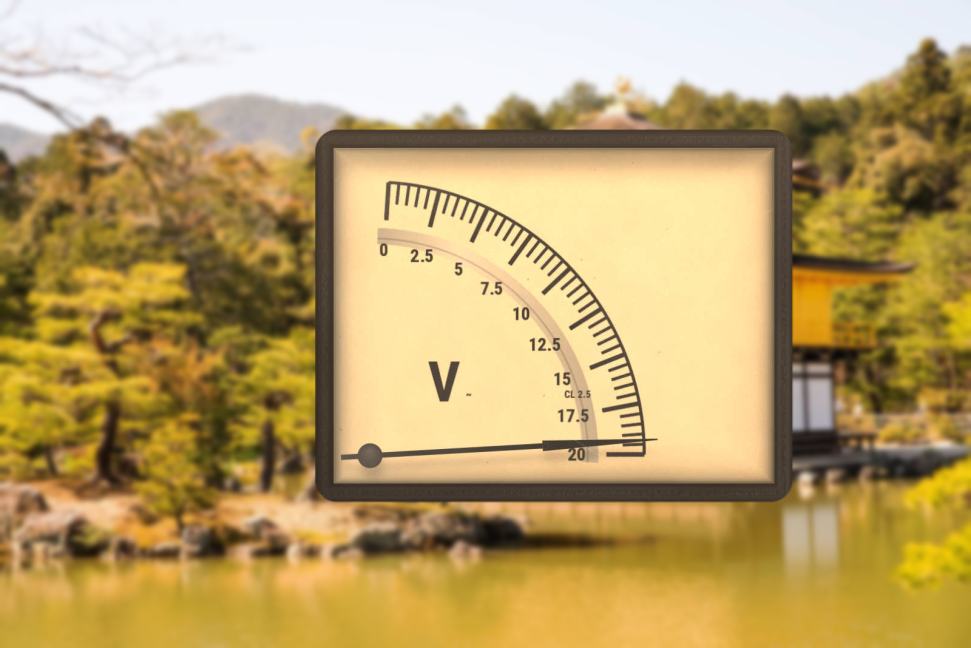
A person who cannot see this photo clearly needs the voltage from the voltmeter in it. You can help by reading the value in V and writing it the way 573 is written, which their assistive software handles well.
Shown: 19.25
